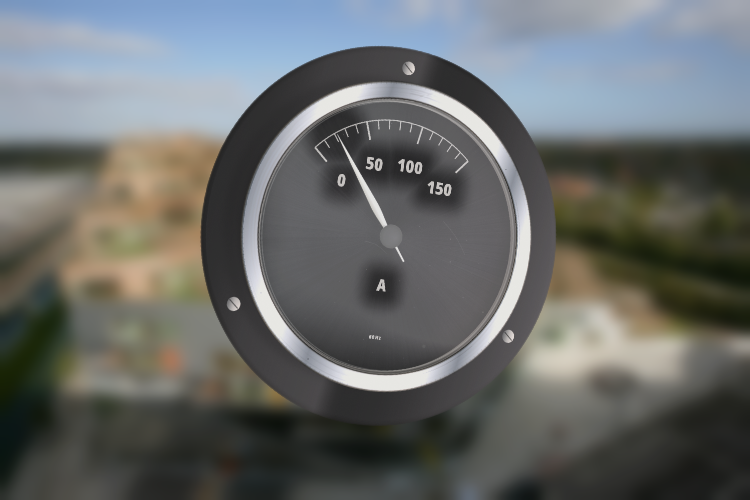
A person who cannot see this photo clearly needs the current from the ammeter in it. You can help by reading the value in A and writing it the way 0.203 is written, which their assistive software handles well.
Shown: 20
